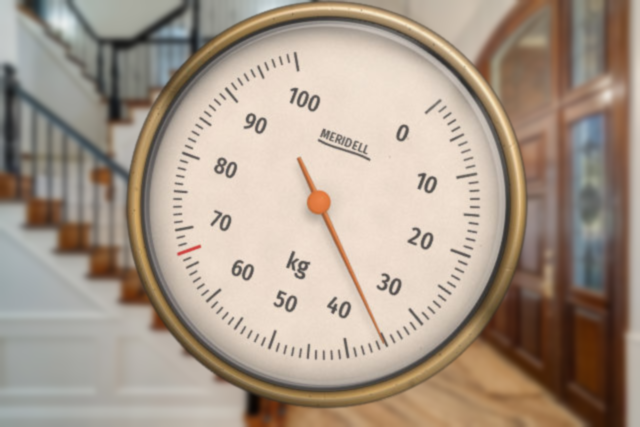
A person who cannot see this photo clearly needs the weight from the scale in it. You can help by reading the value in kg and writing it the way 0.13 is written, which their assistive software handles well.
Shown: 35
